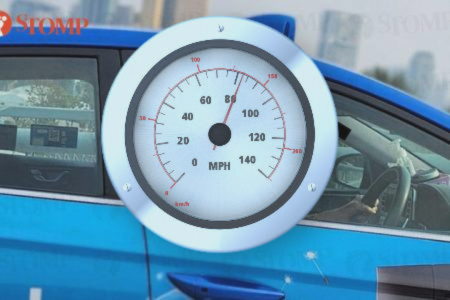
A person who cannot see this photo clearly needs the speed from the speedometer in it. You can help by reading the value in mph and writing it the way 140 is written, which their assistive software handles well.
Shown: 82.5
